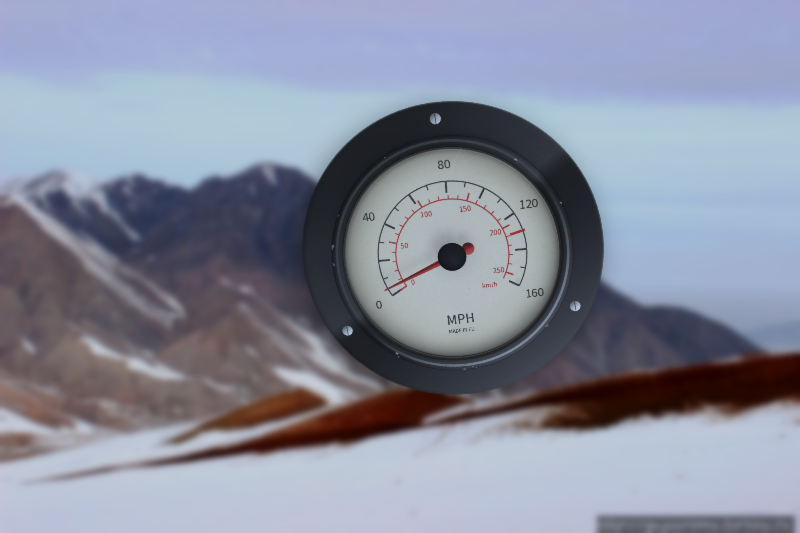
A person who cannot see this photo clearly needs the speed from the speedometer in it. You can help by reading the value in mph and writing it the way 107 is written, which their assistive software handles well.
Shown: 5
